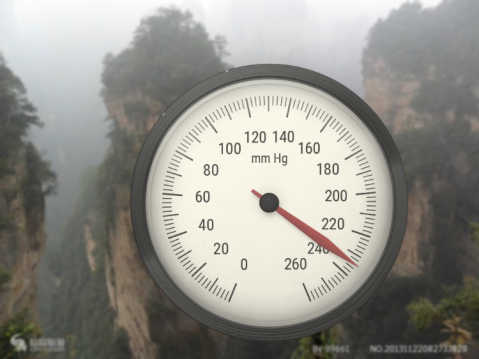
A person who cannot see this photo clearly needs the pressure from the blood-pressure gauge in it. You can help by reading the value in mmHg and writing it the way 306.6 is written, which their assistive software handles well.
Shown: 234
